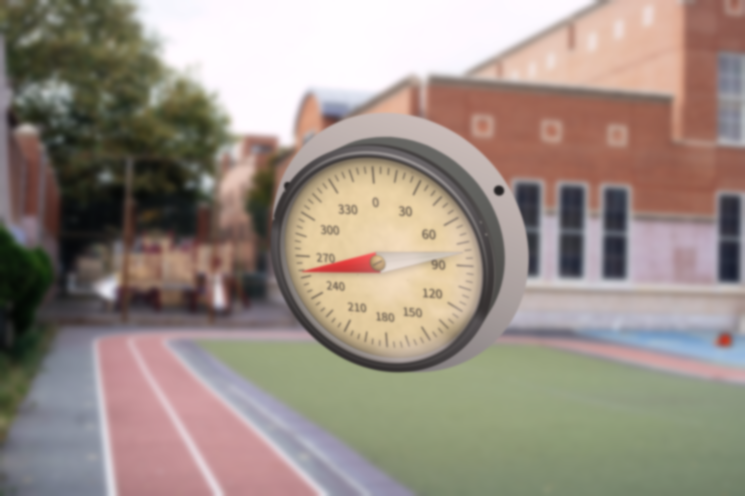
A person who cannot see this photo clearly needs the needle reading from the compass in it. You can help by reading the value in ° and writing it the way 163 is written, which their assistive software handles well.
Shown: 260
